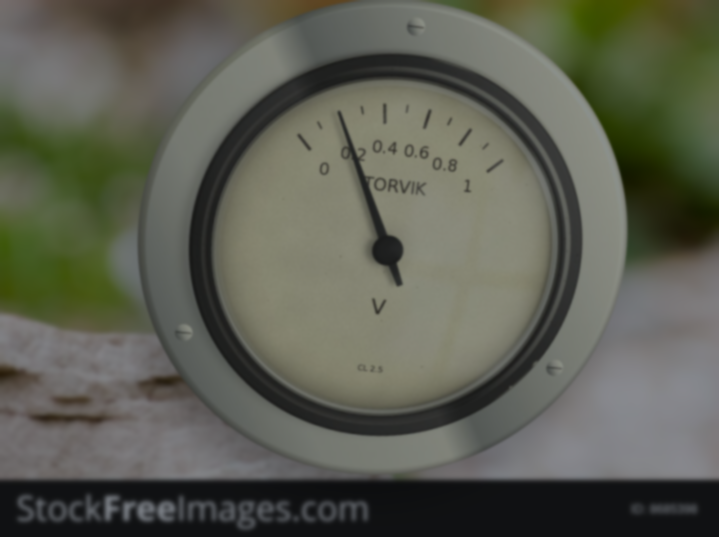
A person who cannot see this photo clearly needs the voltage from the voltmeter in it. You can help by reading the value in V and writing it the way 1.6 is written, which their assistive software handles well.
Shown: 0.2
